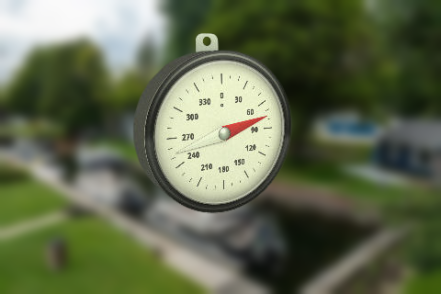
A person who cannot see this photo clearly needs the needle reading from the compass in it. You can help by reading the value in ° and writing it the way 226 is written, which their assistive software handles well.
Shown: 75
